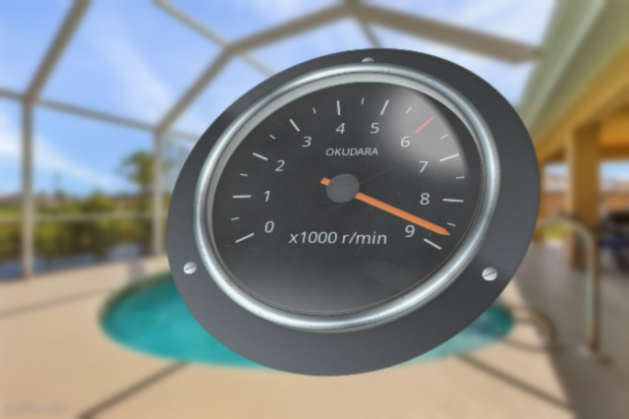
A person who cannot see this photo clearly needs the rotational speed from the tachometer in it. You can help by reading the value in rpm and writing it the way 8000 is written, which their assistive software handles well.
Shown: 8750
